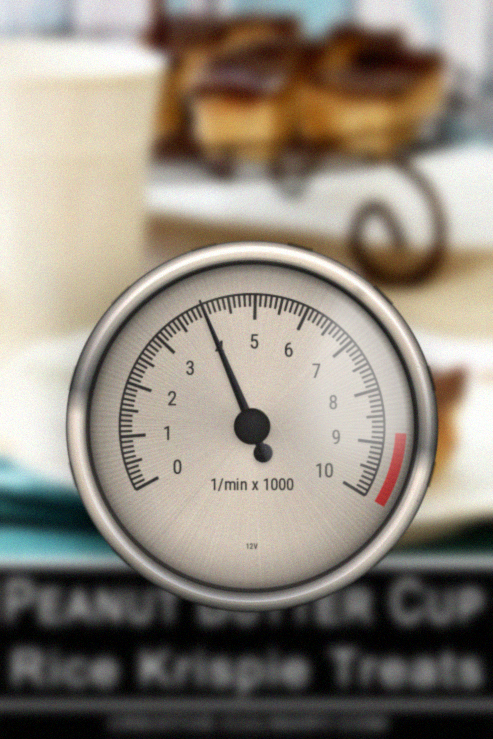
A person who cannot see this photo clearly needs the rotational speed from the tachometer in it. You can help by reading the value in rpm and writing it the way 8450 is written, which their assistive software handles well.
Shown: 4000
